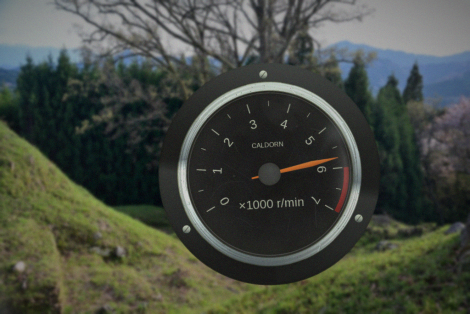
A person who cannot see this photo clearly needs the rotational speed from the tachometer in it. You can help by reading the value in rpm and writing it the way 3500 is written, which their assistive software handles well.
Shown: 5750
